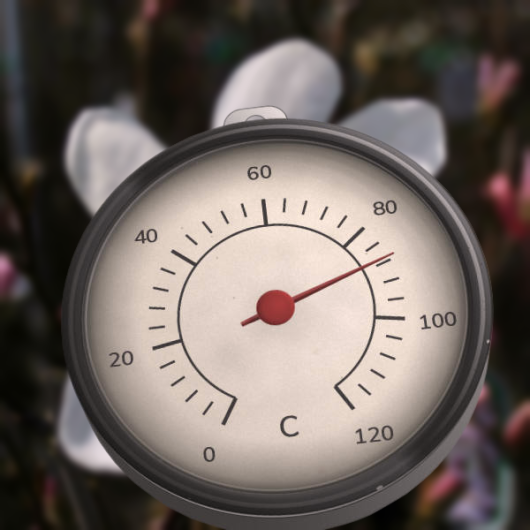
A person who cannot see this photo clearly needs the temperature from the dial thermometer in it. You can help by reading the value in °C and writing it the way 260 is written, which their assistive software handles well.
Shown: 88
